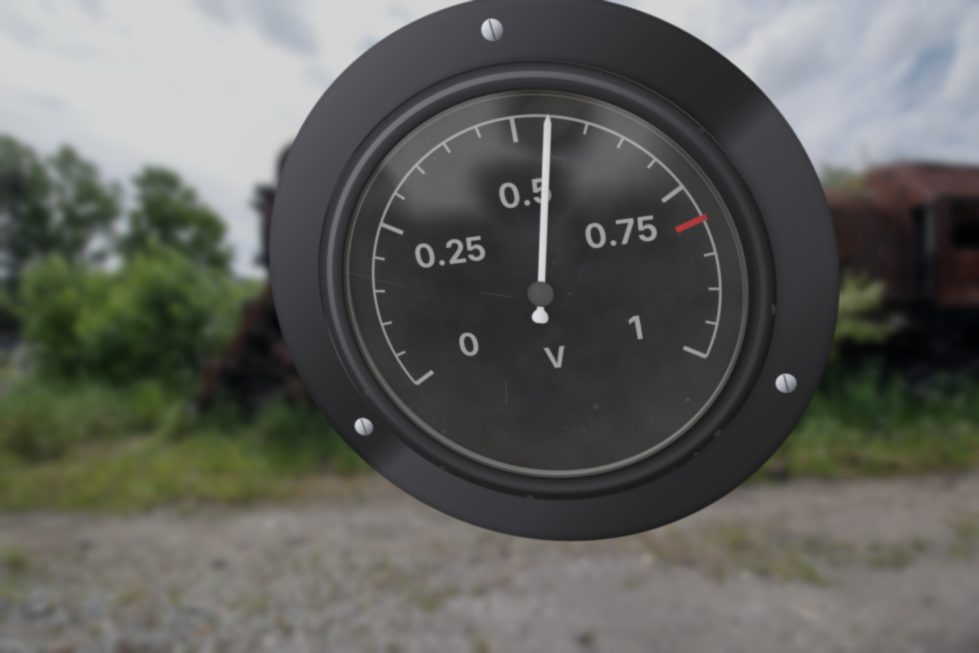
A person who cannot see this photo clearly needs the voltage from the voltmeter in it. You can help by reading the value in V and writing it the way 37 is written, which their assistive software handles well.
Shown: 0.55
